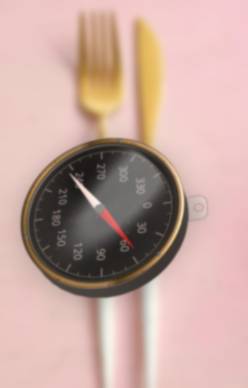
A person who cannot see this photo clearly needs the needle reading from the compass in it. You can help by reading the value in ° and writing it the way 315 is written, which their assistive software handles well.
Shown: 55
